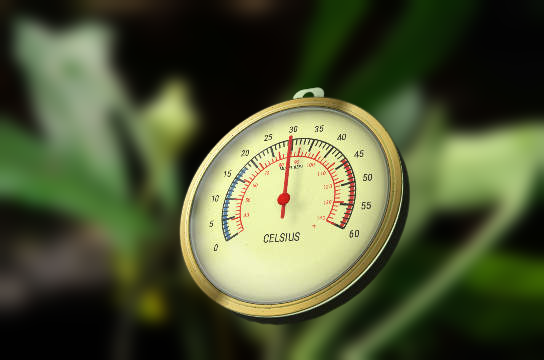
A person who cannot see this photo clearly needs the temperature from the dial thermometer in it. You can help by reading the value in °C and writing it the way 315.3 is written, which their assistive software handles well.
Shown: 30
